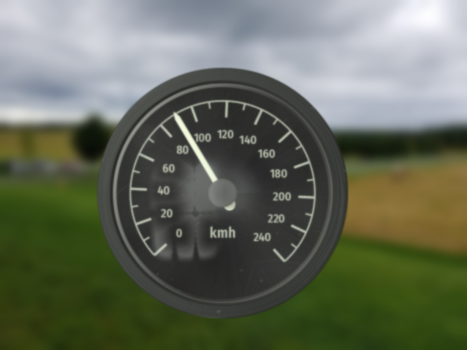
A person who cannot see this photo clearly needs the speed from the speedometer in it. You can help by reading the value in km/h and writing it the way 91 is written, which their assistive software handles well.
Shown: 90
